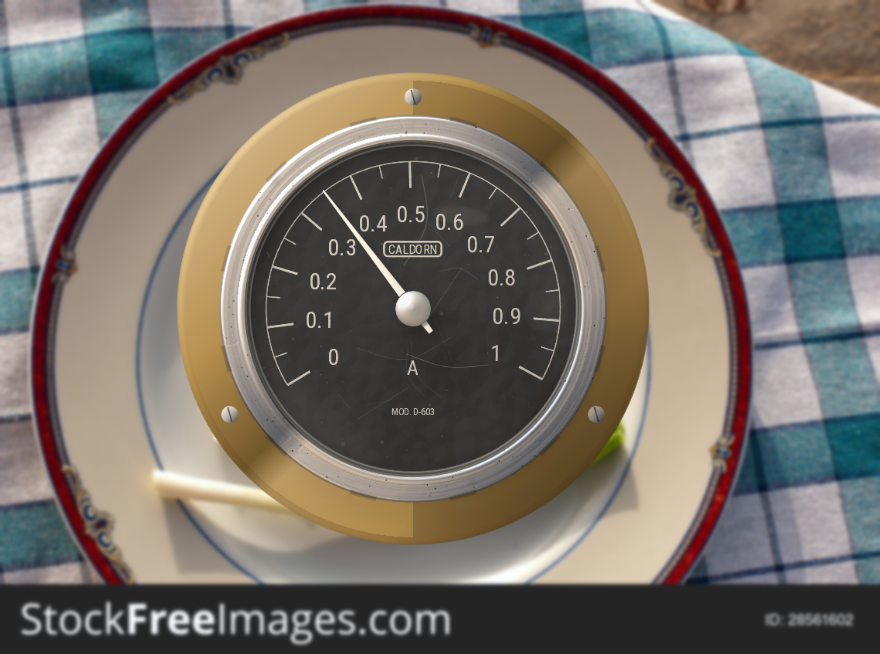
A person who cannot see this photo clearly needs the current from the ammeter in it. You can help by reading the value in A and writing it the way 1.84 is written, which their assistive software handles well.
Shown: 0.35
